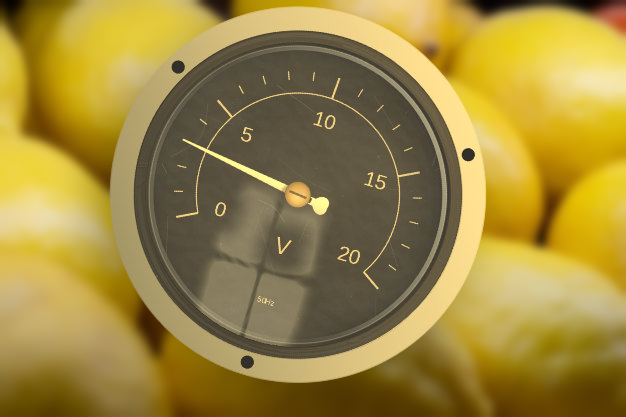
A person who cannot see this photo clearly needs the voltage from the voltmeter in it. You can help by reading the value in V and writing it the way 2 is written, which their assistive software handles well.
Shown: 3
